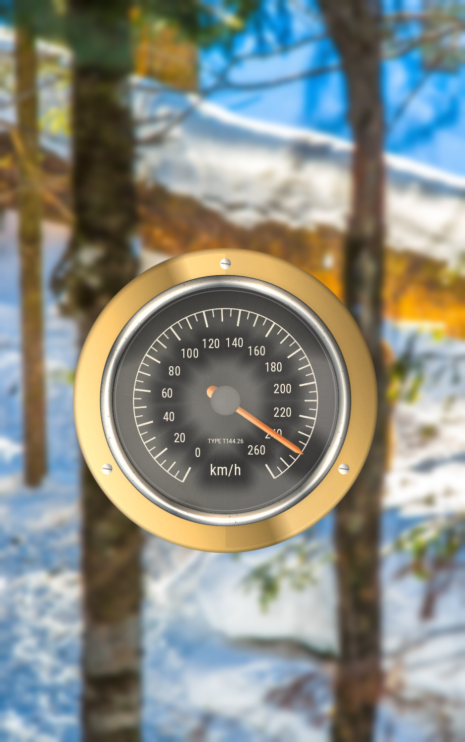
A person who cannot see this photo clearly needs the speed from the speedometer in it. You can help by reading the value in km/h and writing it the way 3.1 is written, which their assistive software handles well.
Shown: 240
